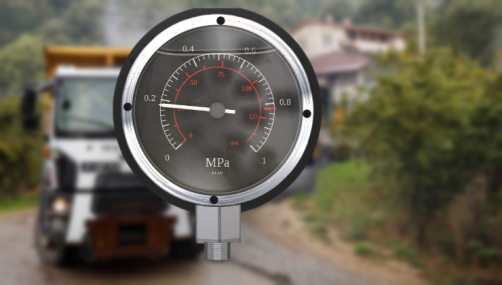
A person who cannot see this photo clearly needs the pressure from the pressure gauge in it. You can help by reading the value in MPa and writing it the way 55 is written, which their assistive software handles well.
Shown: 0.18
